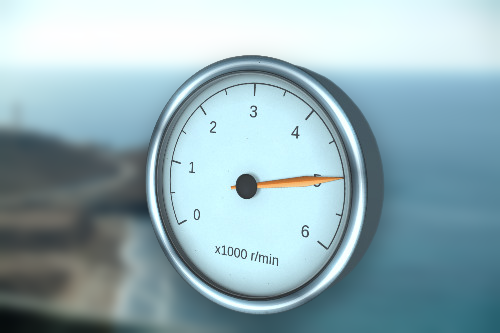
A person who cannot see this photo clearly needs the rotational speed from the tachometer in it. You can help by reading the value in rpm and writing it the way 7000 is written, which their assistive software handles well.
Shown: 5000
